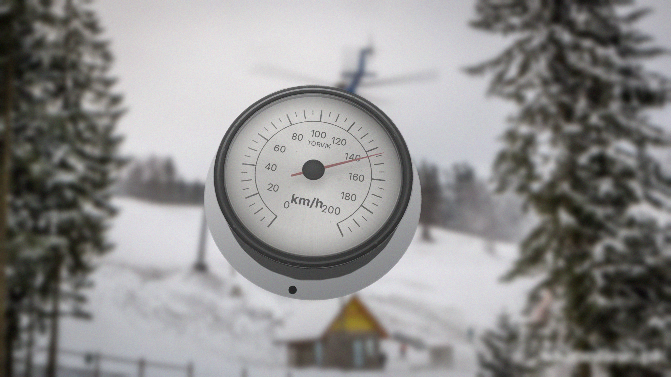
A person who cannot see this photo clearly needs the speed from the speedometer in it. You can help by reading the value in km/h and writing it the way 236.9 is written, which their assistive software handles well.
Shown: 145
